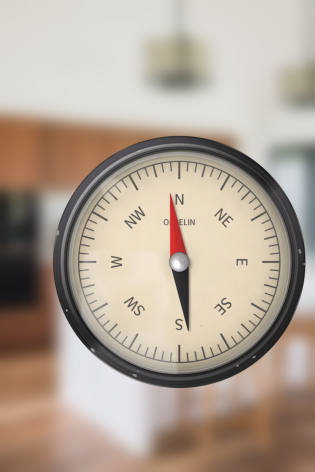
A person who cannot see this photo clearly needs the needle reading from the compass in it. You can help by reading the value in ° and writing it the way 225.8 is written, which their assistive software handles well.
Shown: 352.5
